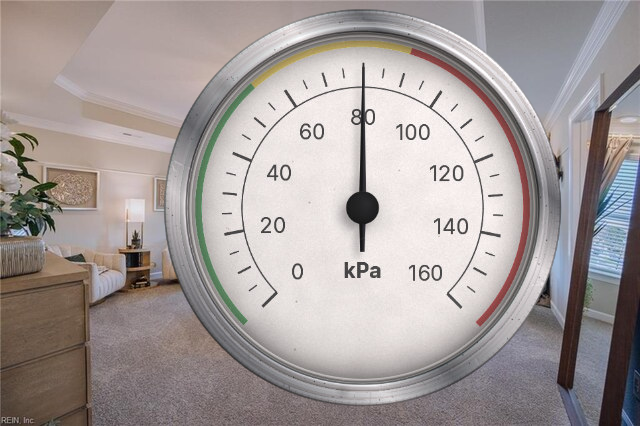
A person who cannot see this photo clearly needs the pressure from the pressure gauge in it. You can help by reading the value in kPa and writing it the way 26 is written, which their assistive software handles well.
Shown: 80
